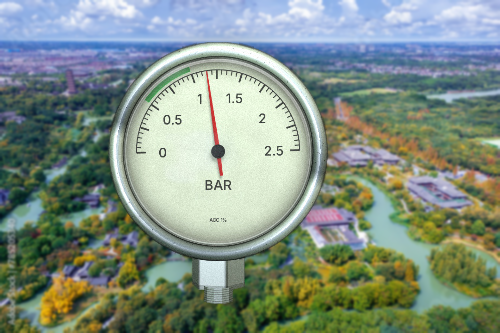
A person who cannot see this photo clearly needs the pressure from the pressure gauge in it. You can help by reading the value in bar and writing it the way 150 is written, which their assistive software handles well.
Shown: 1.15
